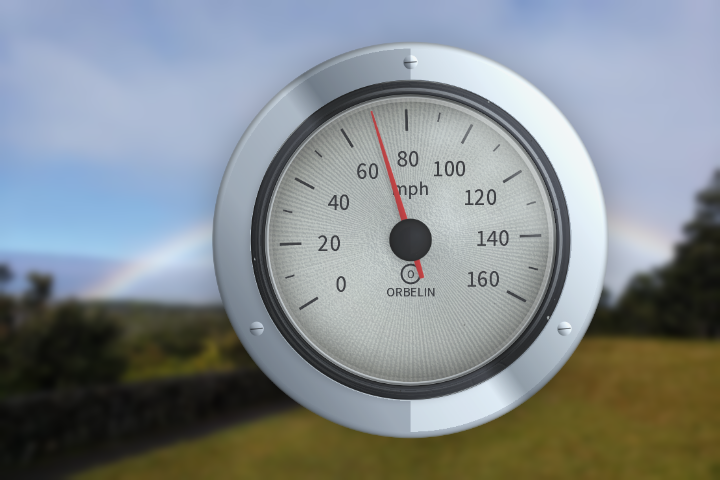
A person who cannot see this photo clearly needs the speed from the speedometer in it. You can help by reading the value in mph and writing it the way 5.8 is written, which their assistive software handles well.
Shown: 70
